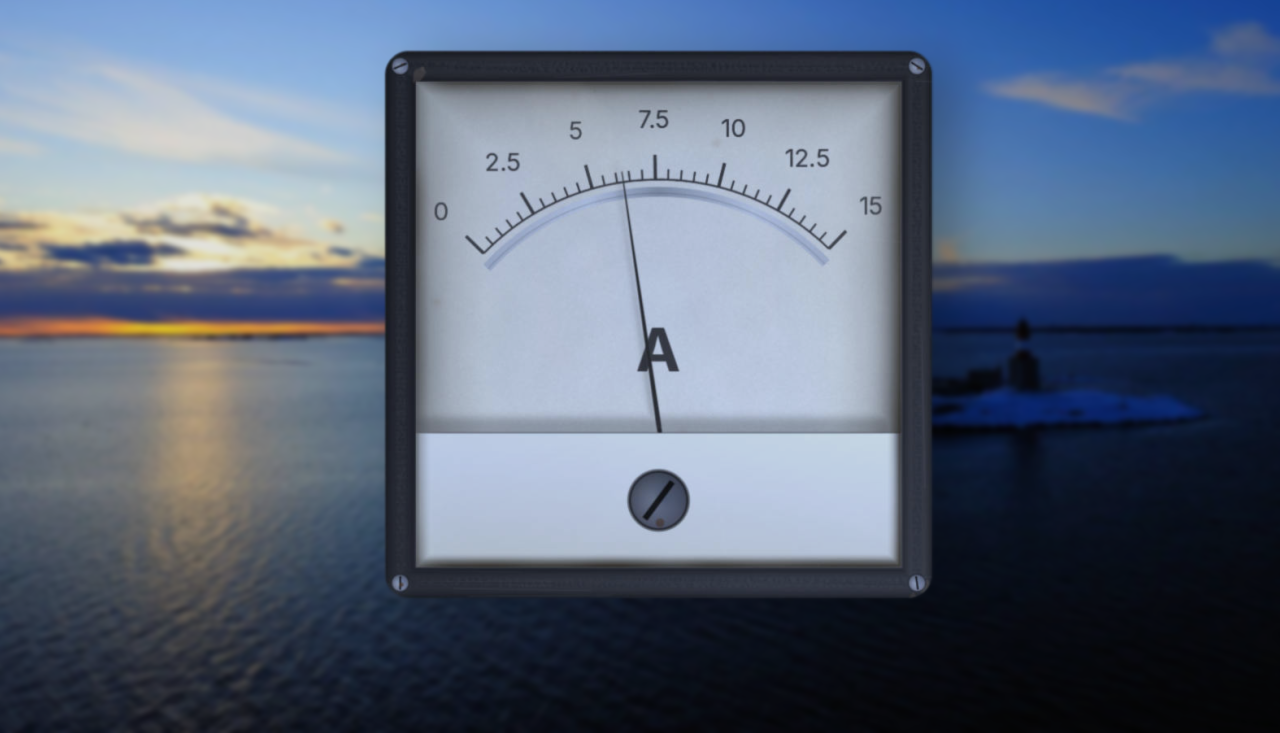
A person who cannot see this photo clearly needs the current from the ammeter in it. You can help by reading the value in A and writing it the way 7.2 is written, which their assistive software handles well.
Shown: 6.25
